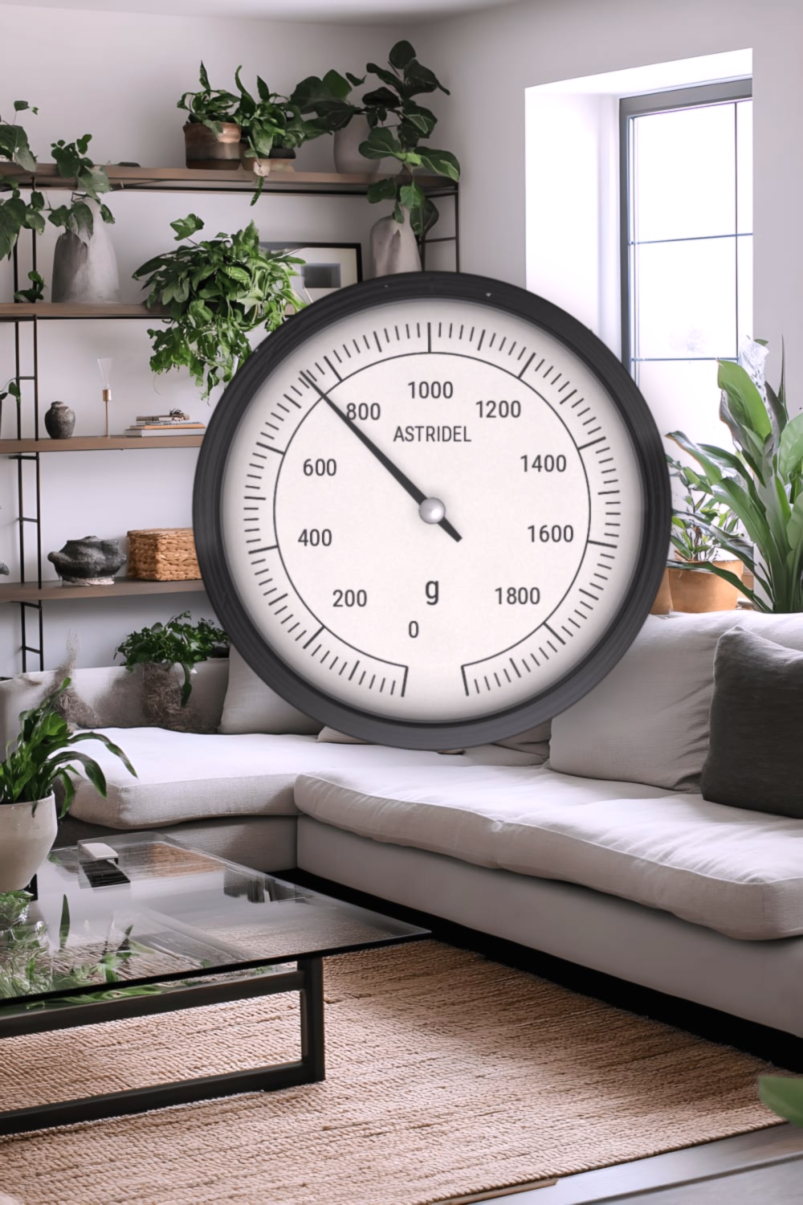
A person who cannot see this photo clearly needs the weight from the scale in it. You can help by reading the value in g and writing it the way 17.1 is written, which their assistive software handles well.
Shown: 750
